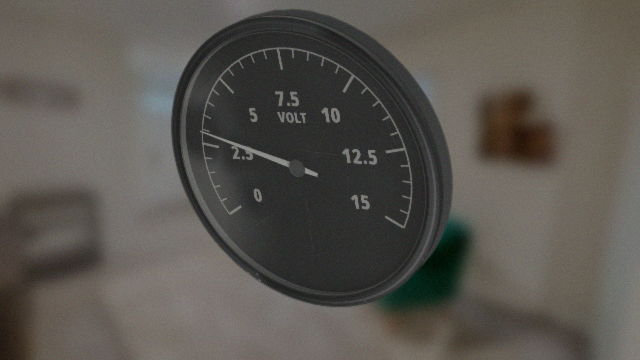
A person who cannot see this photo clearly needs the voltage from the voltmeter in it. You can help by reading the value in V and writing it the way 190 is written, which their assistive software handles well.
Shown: 3
